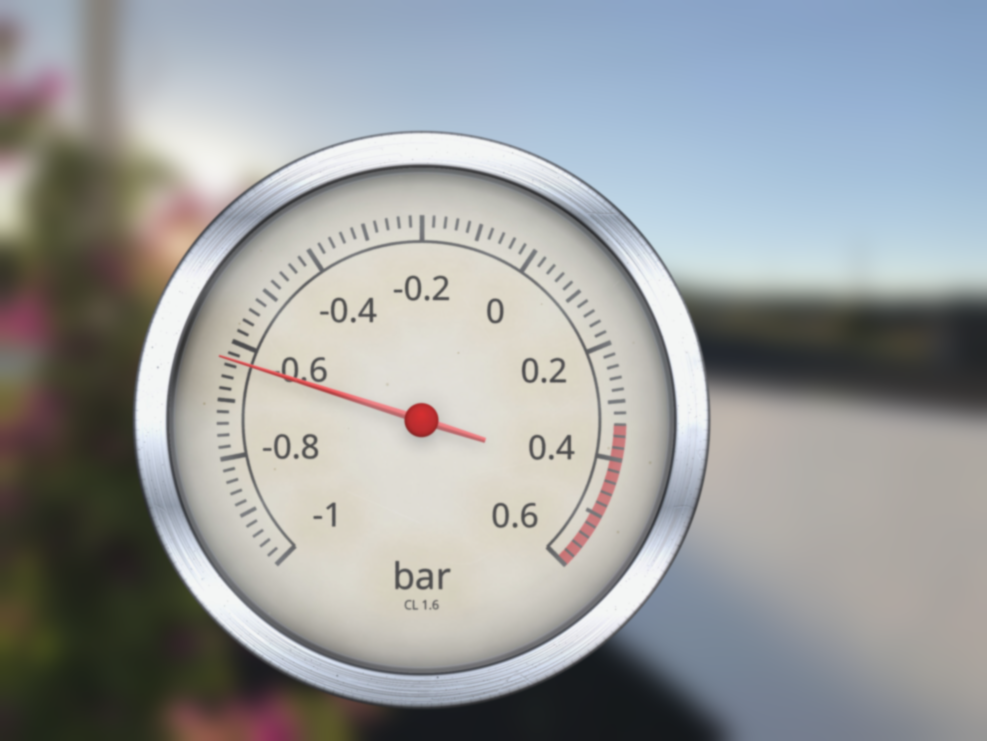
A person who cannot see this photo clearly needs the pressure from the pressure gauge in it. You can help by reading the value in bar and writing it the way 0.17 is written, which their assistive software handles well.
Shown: -0.63
